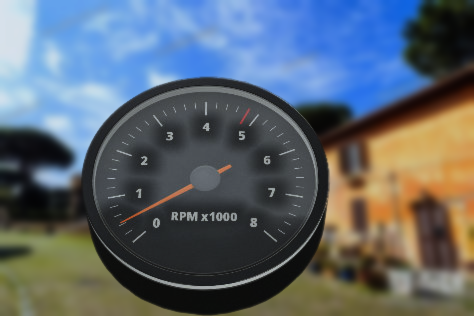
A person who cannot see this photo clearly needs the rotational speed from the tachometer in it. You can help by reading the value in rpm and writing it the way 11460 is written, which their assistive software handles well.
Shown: 400
